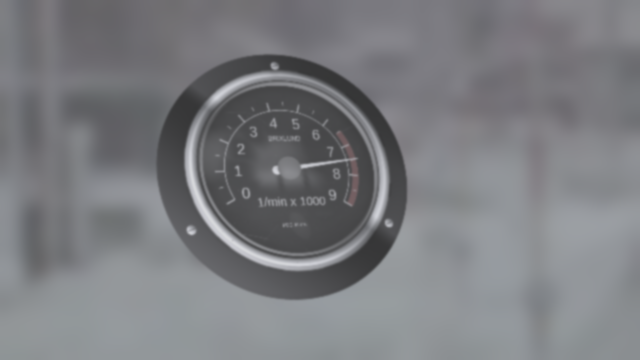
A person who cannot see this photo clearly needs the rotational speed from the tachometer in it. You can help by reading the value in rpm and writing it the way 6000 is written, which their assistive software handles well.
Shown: 7500
